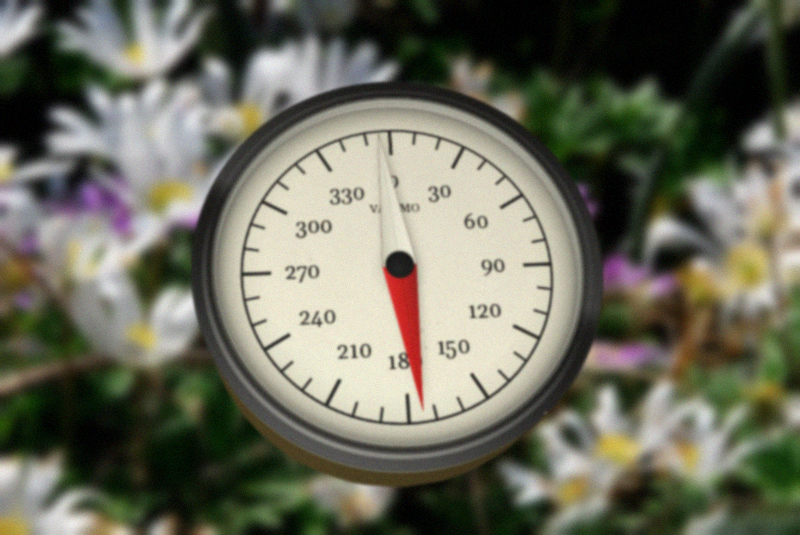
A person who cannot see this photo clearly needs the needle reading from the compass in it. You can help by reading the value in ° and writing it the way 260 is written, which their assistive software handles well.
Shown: 175
